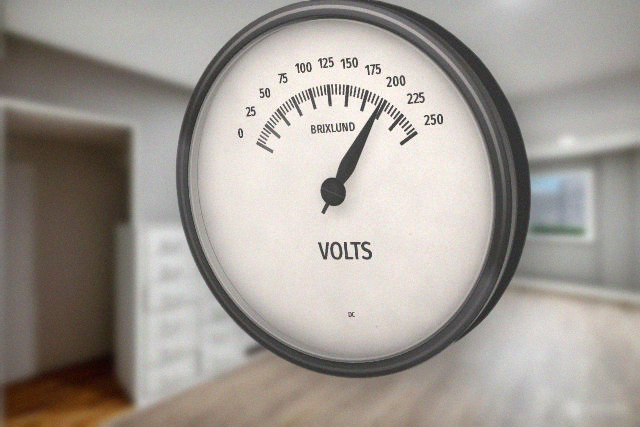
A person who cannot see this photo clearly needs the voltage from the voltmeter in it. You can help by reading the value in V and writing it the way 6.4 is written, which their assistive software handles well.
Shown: 200
